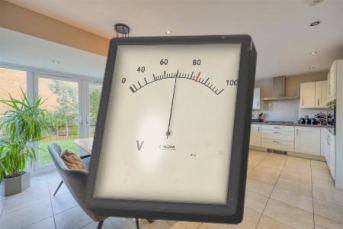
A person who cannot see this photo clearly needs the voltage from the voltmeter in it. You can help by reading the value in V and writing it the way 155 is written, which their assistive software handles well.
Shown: 70
